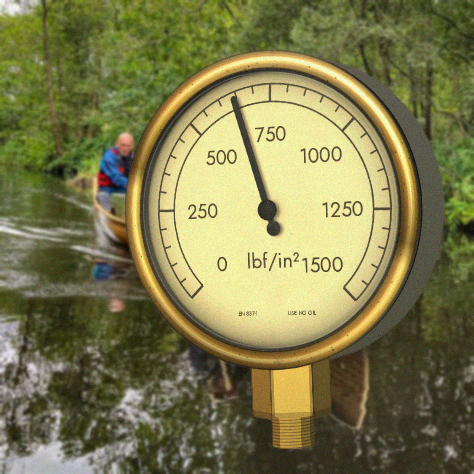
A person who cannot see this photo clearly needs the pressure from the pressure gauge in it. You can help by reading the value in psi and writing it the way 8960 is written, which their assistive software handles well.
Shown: 650
